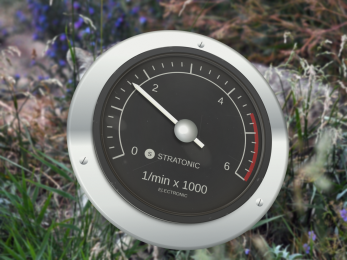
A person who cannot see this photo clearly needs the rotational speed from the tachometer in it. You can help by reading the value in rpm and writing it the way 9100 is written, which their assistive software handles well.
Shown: 1600
